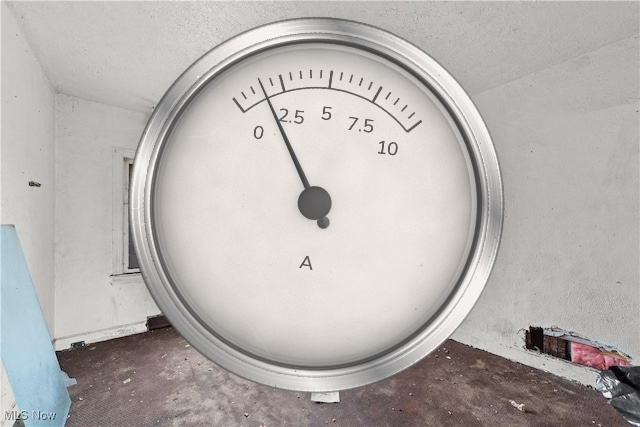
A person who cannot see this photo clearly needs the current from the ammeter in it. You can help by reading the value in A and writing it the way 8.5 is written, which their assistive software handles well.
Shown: 1.5
